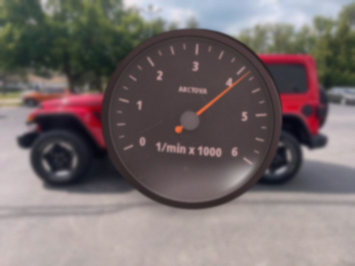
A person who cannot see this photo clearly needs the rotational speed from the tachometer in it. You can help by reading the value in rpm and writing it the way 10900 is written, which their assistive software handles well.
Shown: 4125
